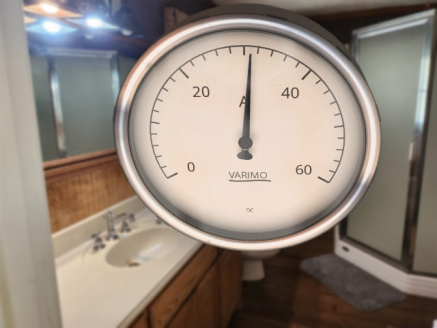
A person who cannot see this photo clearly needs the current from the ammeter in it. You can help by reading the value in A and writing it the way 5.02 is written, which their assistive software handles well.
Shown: 31
